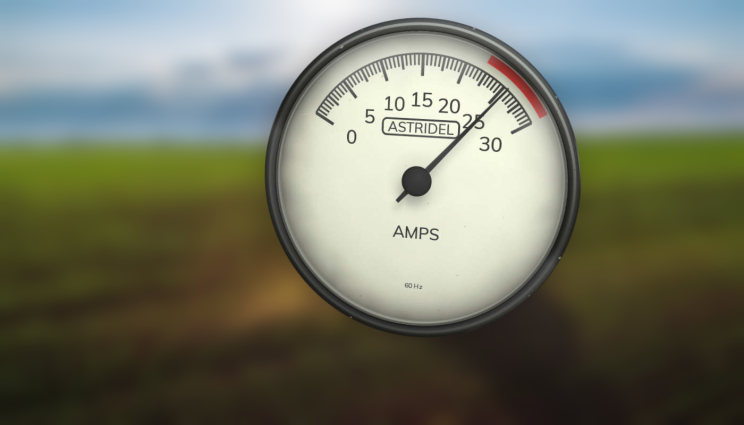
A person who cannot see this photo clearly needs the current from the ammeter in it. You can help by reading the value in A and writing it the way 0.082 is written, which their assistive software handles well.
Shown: 25.5
